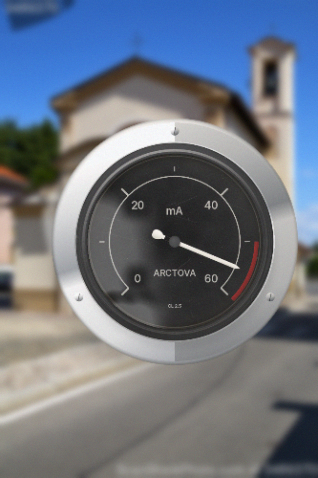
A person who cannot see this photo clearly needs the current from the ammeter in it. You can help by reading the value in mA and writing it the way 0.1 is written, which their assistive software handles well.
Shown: 55
